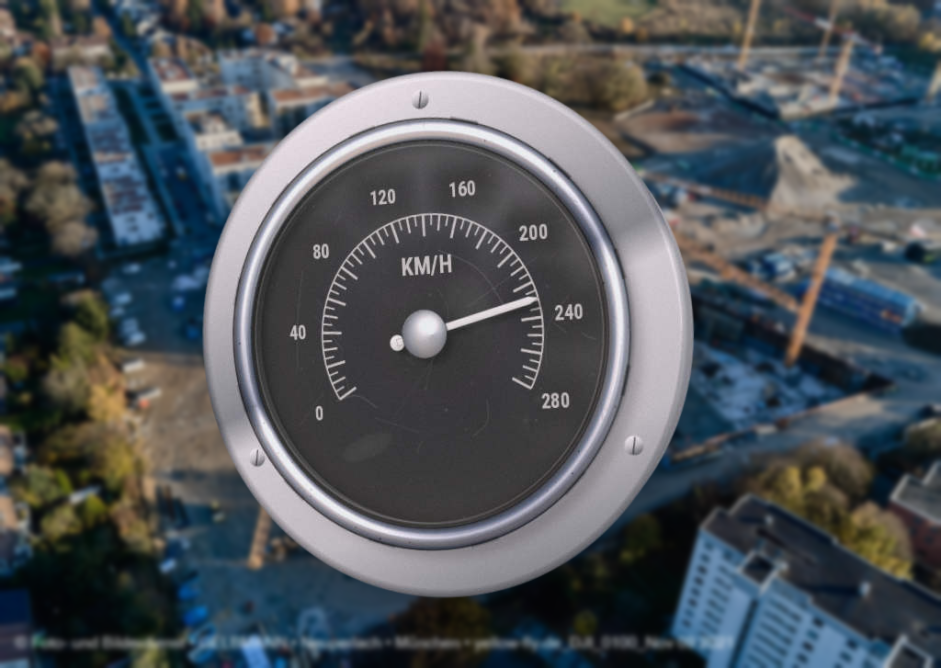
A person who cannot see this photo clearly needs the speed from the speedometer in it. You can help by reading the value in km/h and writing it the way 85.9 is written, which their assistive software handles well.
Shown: 230
